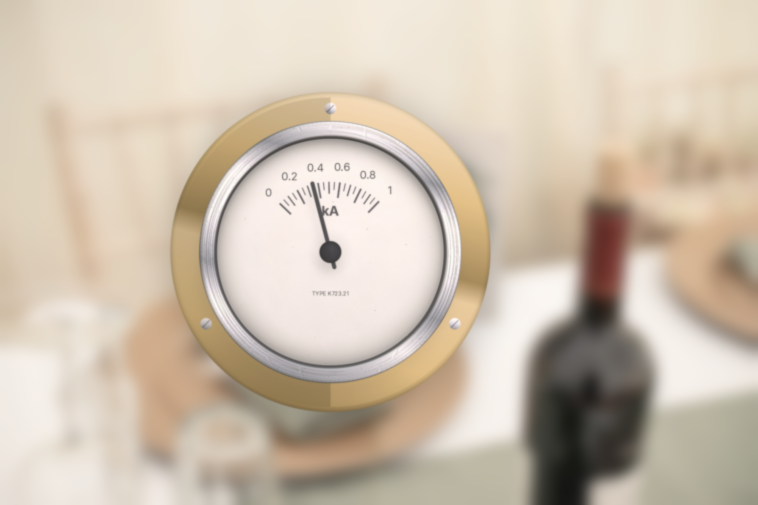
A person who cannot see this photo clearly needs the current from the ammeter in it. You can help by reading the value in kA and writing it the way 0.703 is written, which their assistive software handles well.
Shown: 0.35
